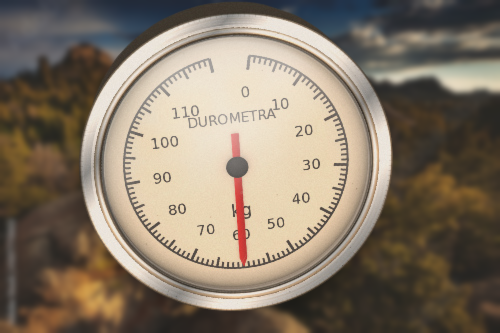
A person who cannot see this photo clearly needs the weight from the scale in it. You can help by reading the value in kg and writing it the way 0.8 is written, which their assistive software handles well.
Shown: 60
